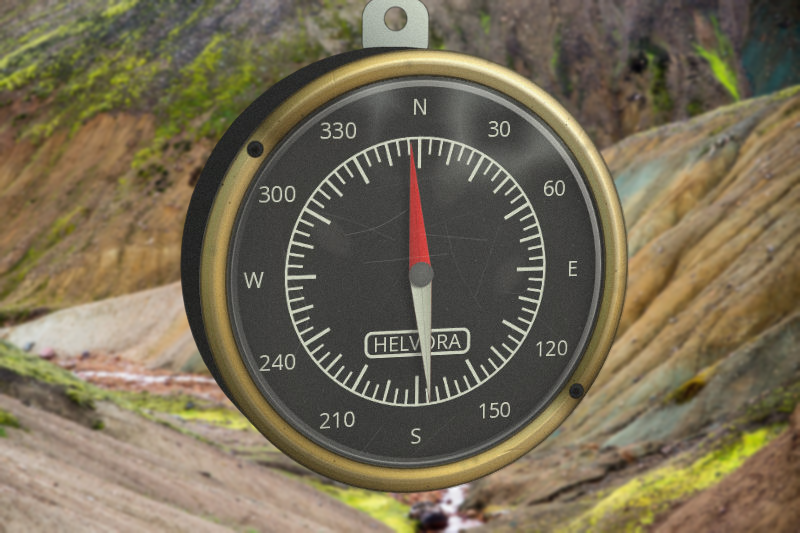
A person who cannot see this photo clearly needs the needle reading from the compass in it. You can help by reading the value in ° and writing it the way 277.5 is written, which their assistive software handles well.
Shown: 355
